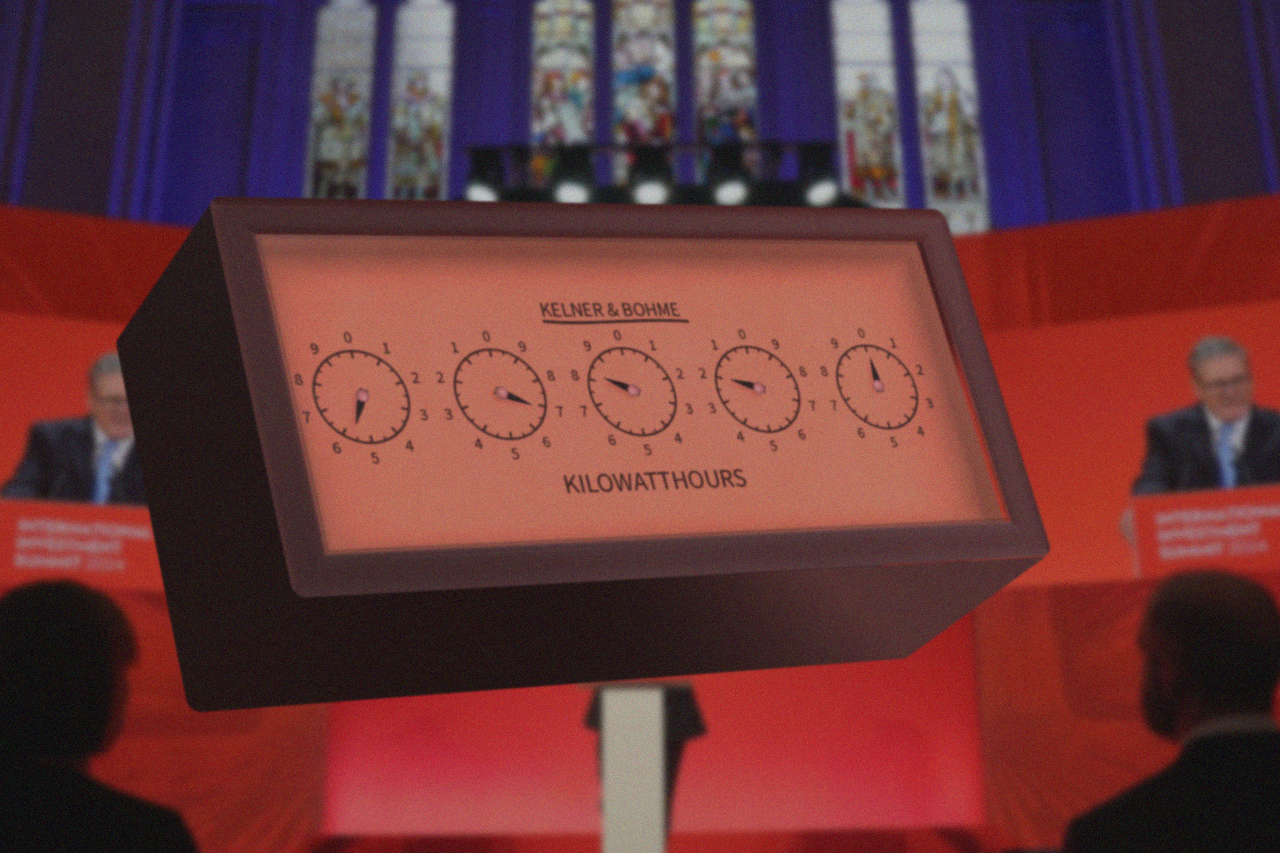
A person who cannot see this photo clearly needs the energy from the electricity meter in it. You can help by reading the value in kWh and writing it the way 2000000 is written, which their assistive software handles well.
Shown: 56820
